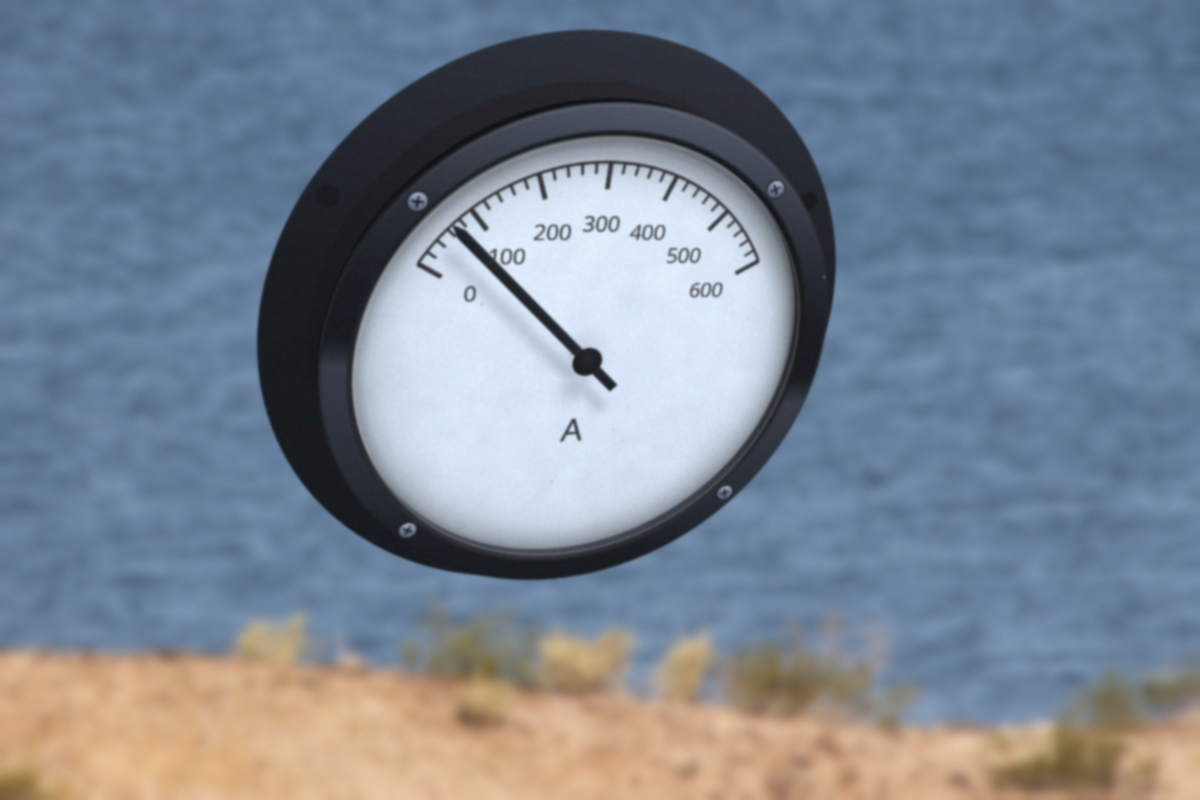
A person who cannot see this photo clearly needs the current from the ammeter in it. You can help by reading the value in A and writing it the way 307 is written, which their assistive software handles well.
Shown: 70
